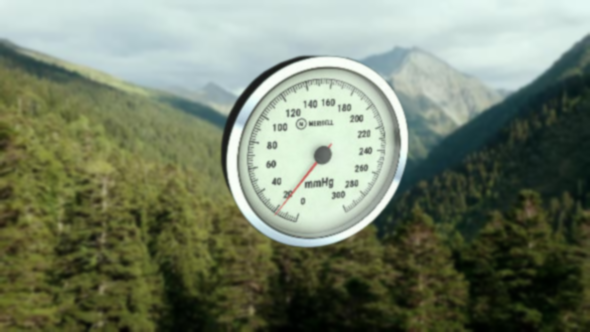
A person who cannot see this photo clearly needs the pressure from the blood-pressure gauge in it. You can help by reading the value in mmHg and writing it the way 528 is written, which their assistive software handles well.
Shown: 20
